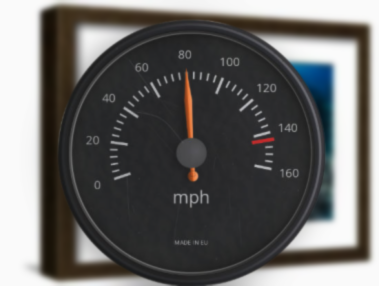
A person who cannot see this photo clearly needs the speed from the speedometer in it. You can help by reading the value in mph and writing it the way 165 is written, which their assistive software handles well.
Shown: 80
